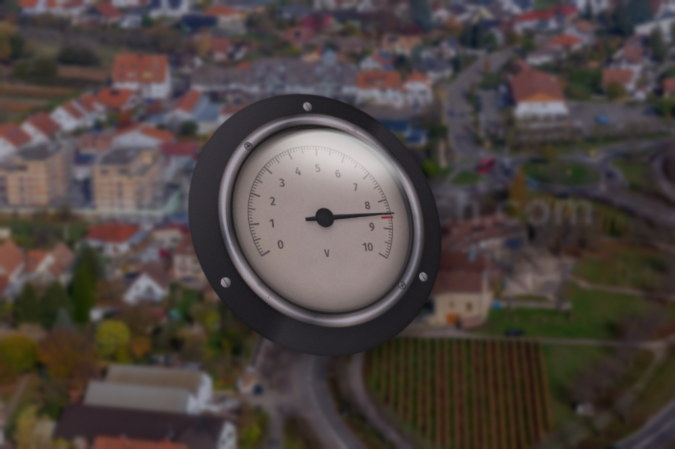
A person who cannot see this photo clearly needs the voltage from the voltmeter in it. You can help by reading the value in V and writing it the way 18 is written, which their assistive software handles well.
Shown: 8.5
